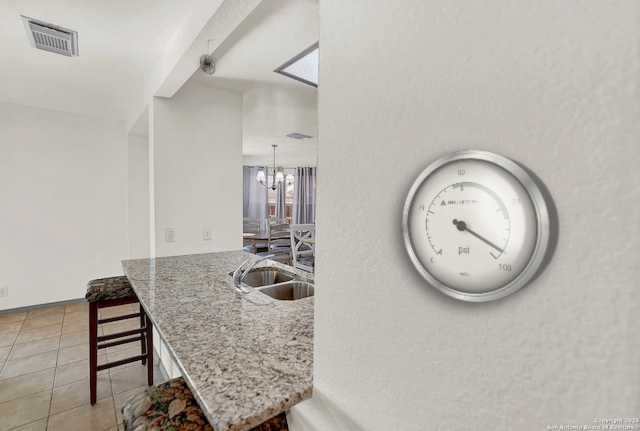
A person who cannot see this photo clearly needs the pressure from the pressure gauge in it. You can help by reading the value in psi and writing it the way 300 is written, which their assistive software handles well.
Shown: 95
